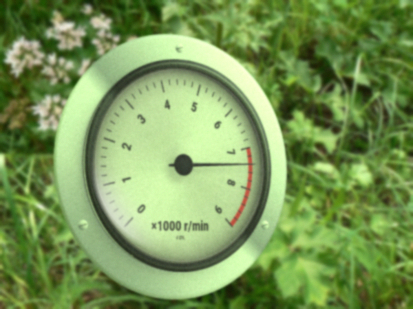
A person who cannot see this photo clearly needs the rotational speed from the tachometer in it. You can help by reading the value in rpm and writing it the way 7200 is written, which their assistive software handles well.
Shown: 7400
